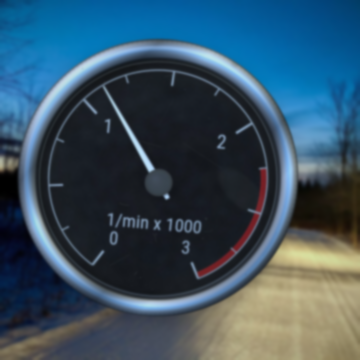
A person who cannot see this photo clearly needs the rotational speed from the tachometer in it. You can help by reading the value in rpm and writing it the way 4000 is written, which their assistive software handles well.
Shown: 1125
